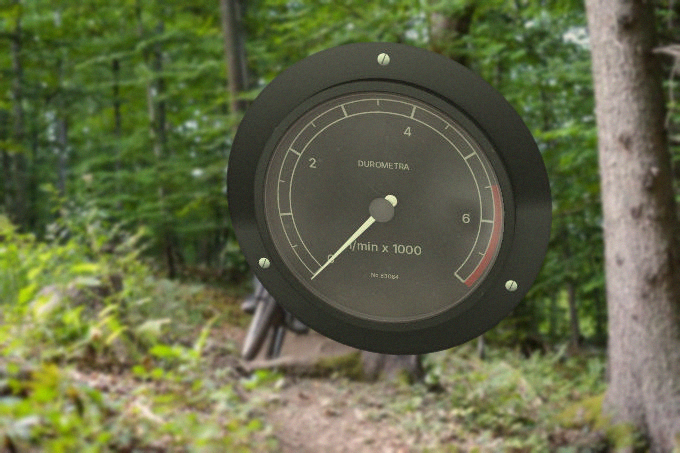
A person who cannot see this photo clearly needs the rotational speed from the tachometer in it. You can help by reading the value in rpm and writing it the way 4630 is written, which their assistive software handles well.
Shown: 0
